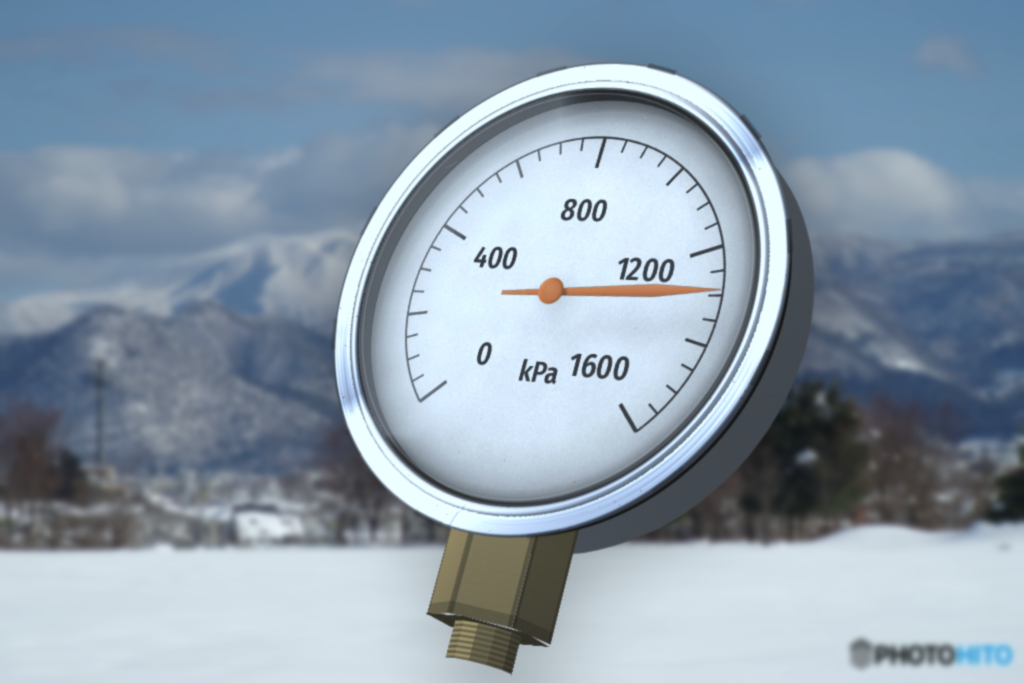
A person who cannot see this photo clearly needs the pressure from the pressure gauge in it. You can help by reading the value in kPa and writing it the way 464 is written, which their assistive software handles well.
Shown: 1300
